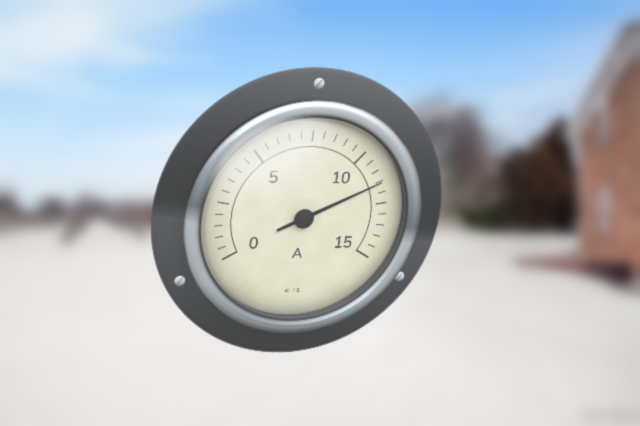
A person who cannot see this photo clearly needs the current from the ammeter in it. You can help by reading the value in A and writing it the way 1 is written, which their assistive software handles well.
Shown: 11.5
